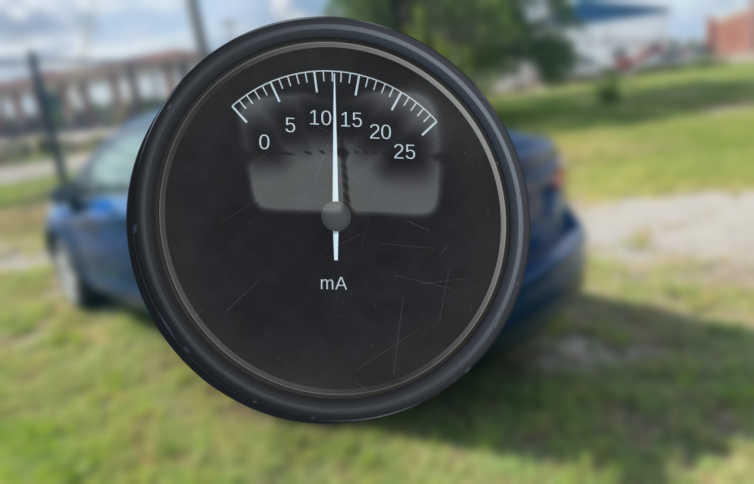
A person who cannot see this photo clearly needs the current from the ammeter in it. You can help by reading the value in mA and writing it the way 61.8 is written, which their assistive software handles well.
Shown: 12
